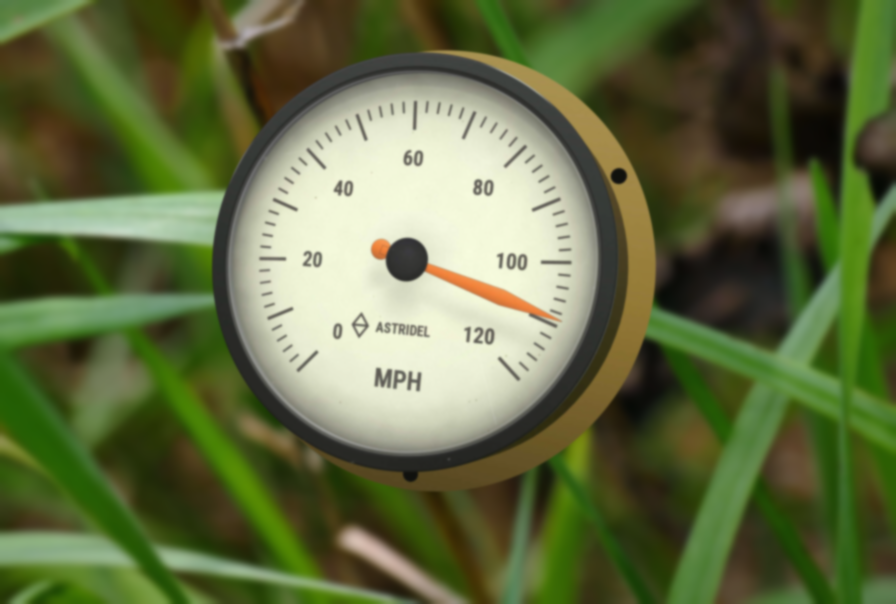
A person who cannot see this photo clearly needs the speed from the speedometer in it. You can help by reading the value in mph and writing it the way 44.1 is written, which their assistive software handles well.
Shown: 109
